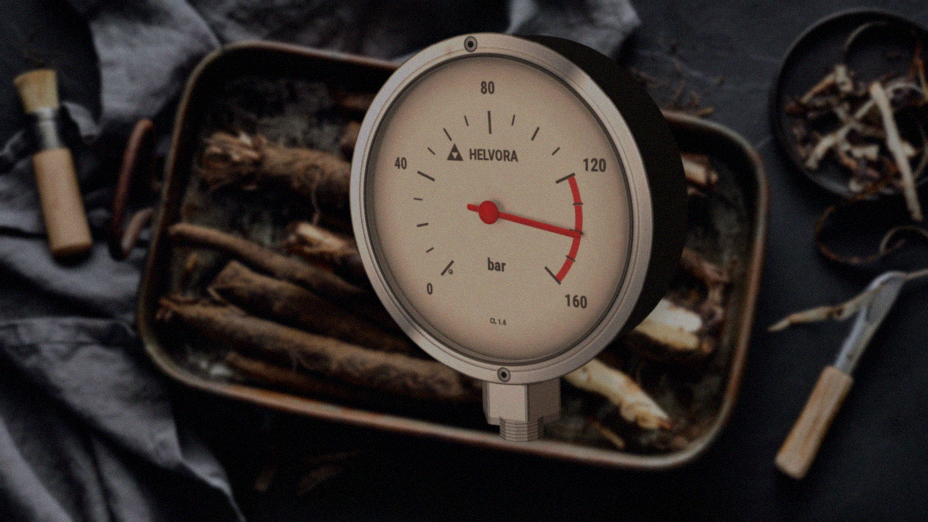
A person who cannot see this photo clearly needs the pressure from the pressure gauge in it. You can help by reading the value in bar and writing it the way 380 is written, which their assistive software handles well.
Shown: 140
